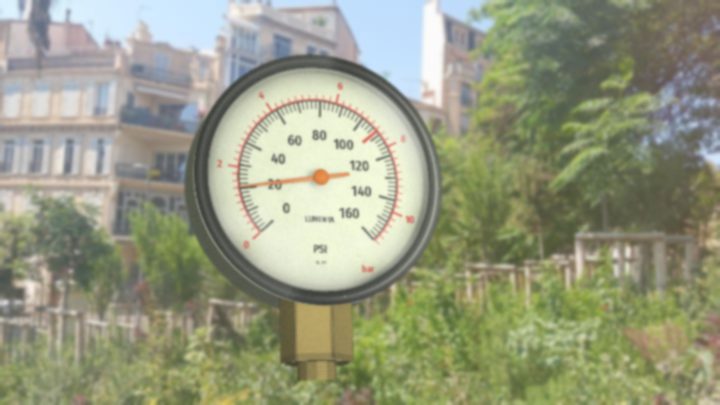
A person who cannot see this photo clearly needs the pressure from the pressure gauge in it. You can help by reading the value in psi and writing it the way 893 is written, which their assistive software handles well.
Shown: 20
